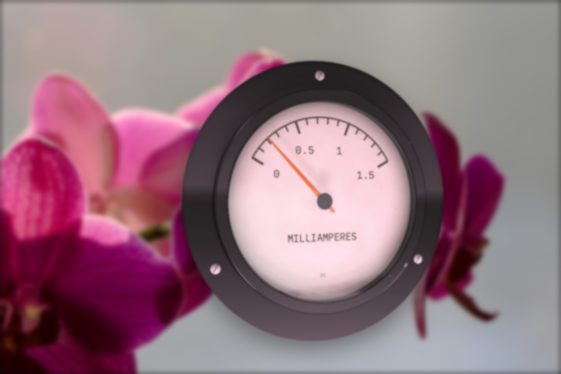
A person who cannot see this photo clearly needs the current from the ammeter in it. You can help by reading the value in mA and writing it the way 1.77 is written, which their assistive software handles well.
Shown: 0.2
